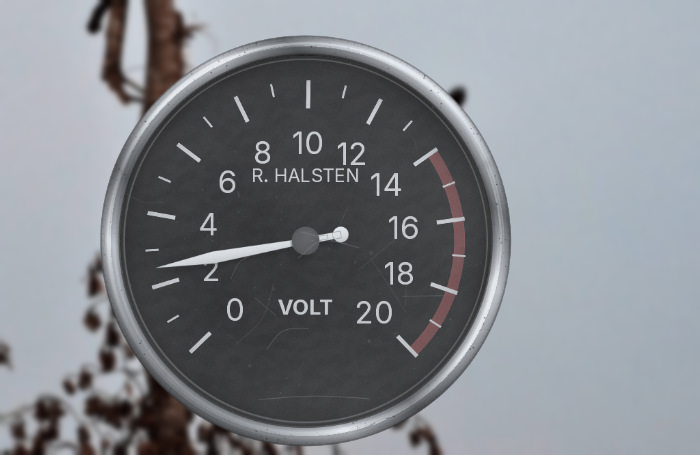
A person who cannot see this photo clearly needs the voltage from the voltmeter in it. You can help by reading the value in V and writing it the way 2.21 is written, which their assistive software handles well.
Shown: 2.5
